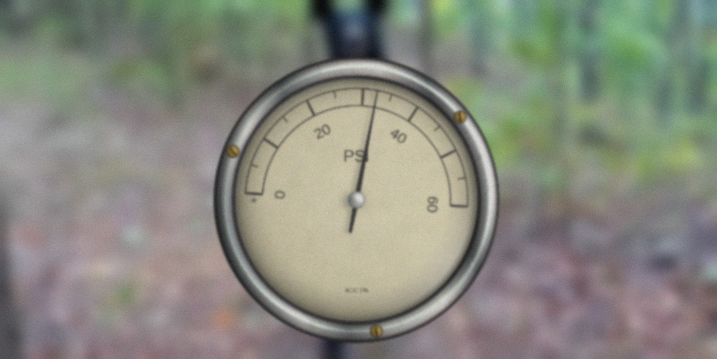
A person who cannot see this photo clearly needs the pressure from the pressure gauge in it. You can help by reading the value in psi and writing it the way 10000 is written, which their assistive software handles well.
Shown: 32.5
